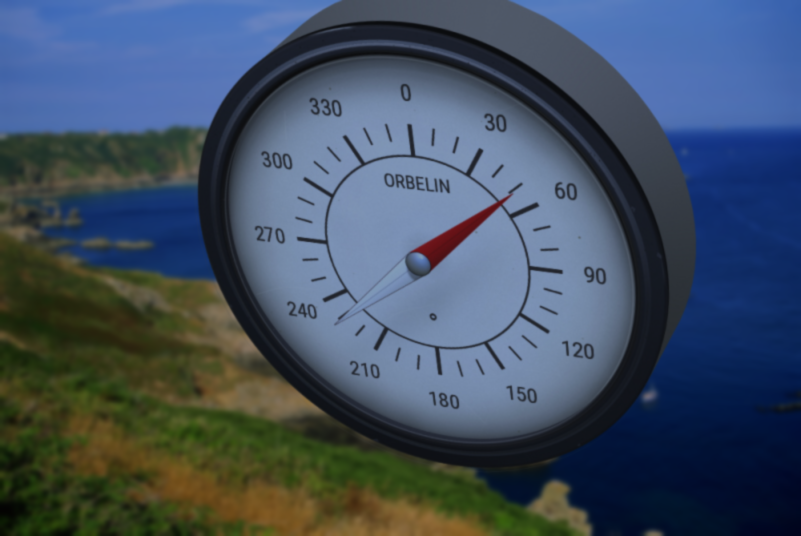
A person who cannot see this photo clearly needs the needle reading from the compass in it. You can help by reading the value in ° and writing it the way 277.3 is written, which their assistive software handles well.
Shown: 50
